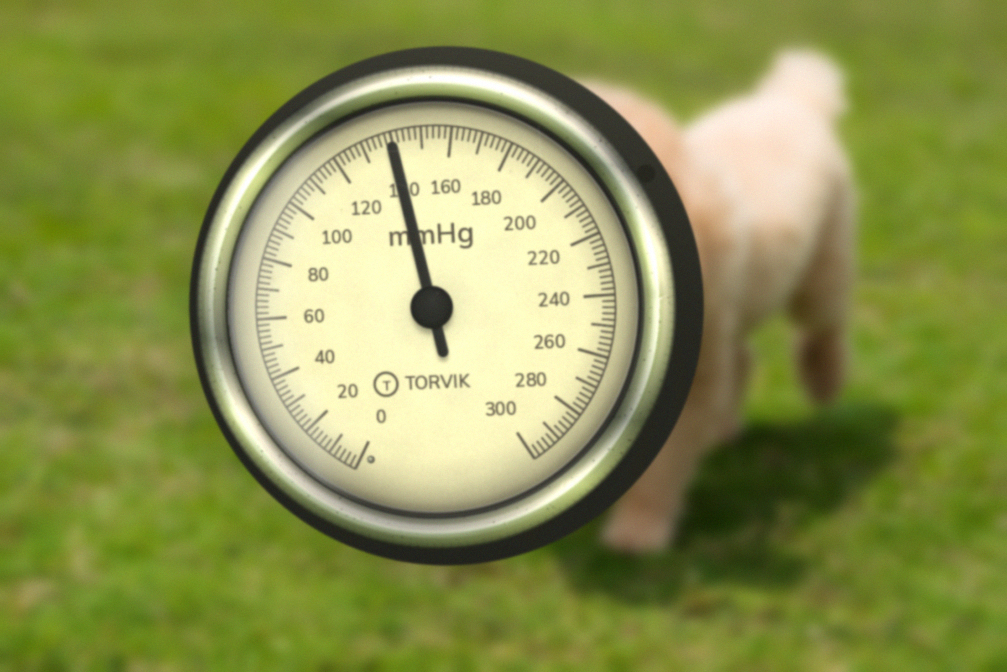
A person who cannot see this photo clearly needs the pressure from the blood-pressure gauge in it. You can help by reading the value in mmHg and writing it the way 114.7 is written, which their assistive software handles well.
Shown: 140
